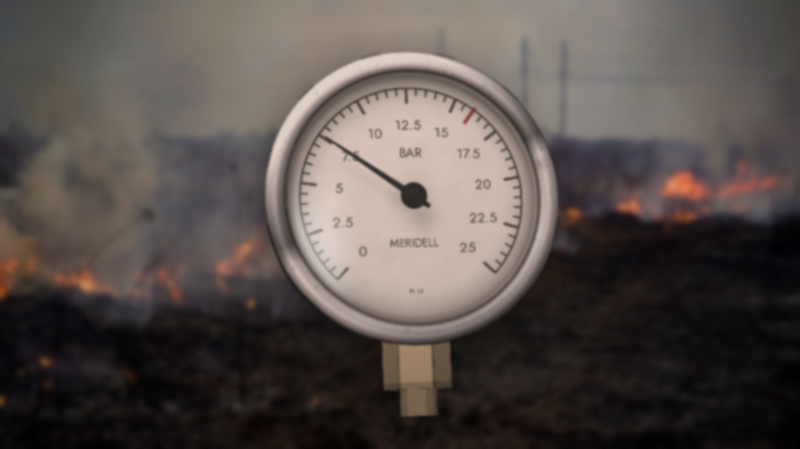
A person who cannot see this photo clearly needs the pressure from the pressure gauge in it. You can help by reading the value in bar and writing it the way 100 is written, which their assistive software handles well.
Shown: 7.5
